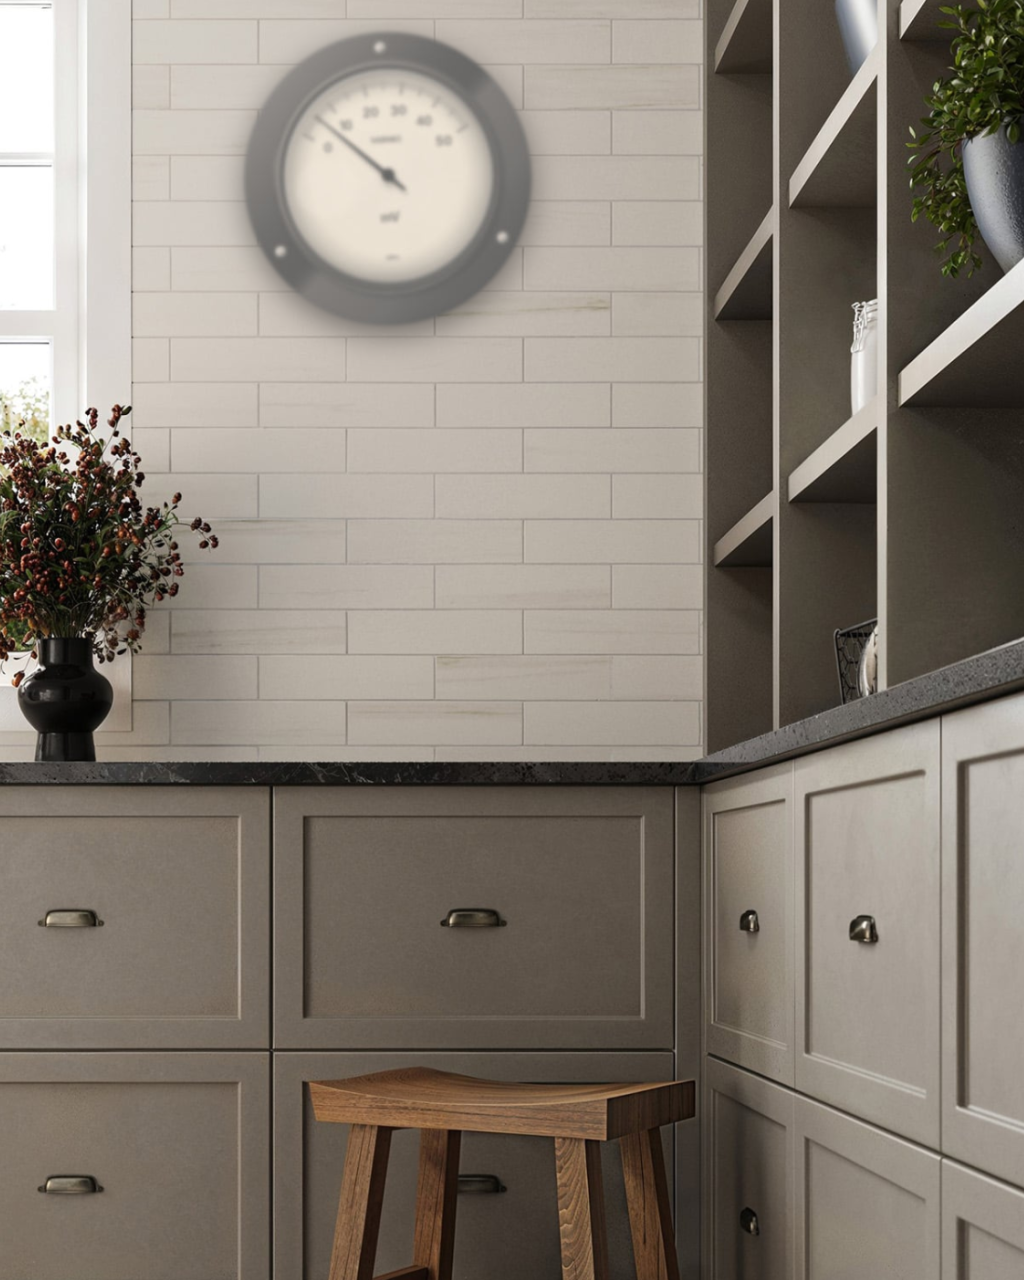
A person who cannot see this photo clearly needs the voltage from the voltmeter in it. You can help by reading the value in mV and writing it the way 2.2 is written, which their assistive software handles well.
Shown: 5
